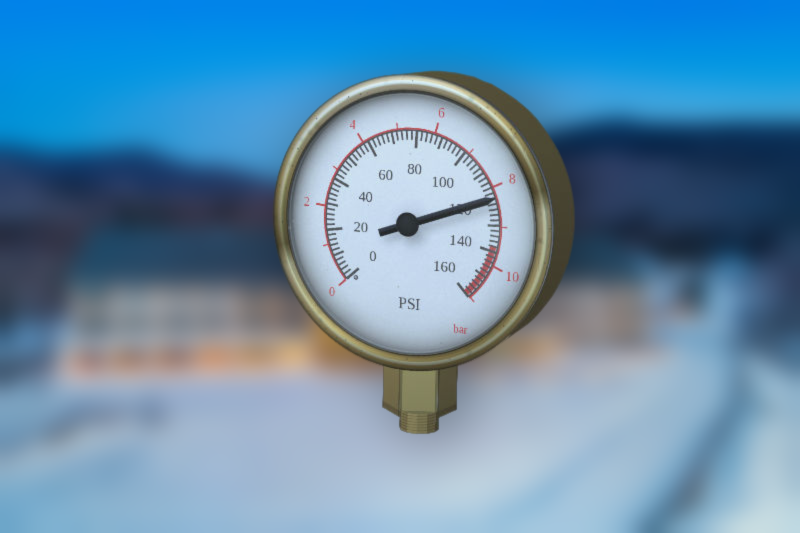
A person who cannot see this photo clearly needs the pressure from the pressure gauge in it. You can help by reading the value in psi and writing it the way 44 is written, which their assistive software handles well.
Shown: 120
